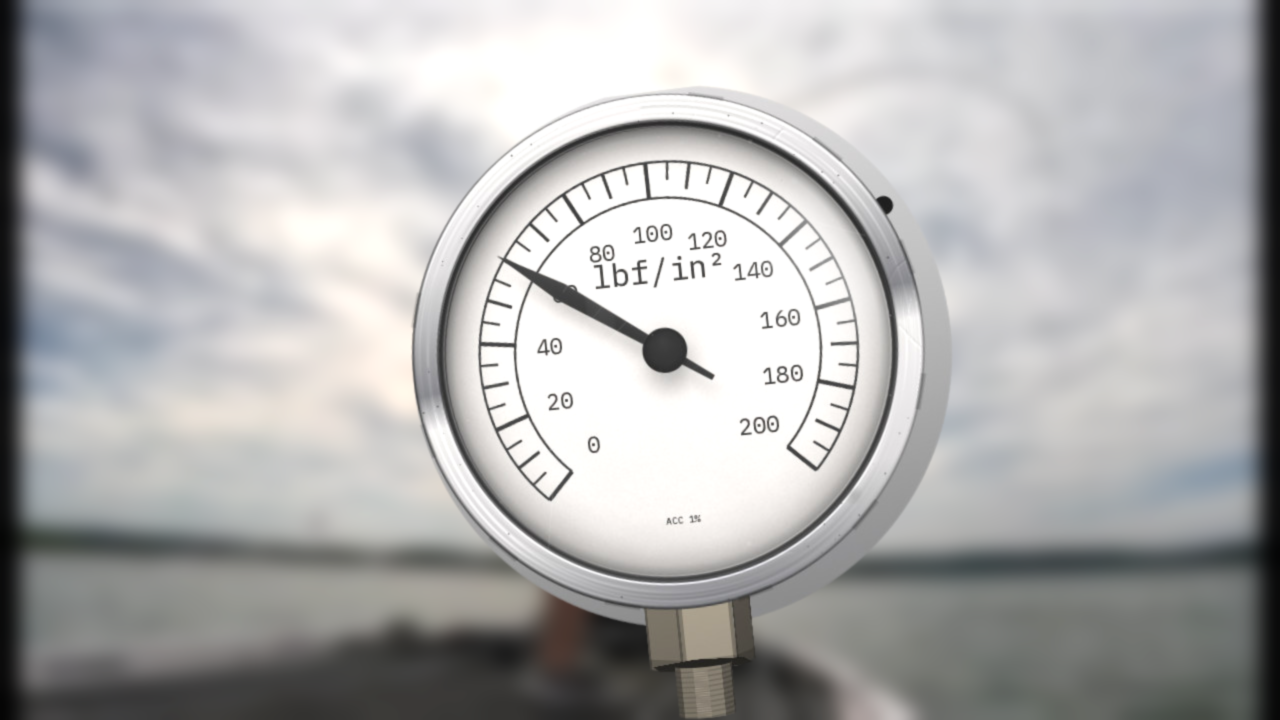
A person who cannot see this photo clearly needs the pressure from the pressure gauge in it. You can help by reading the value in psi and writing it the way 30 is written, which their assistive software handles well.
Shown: 60
